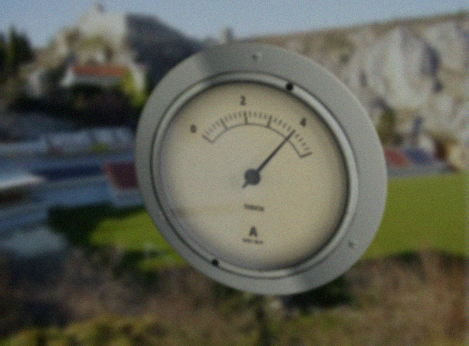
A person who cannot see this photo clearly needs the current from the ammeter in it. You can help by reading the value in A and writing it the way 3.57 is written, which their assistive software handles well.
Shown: 4
